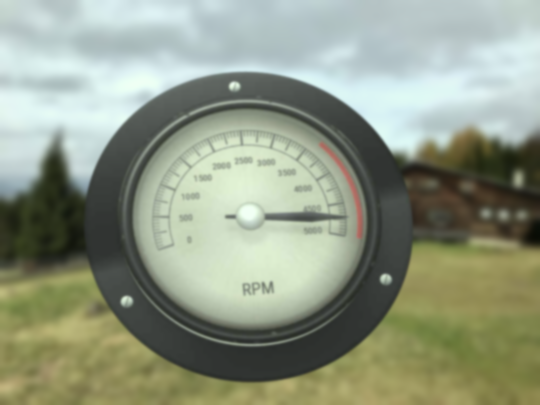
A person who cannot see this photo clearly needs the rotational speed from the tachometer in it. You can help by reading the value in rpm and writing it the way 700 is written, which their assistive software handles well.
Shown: 4750
